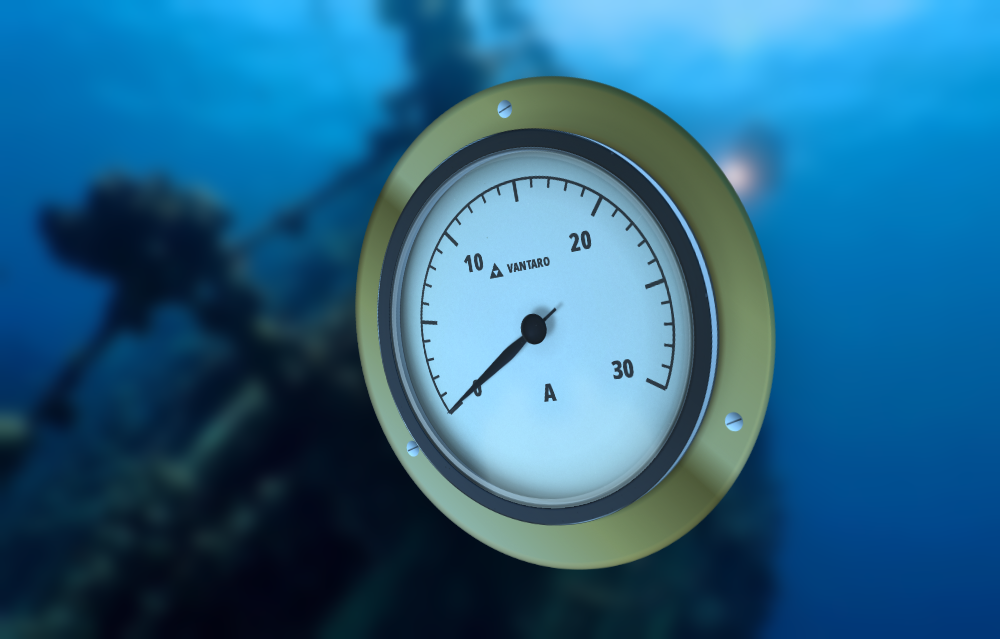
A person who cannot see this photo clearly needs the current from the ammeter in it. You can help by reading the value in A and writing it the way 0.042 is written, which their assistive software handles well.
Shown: 0
